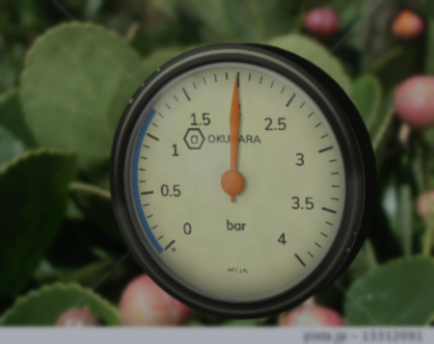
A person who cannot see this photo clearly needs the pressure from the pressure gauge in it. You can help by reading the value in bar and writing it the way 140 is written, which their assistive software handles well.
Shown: 2
